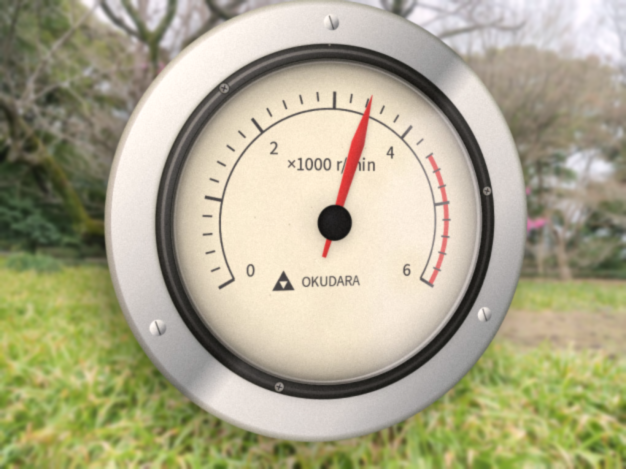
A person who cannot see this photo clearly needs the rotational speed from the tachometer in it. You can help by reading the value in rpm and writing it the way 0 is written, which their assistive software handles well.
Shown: 3400
